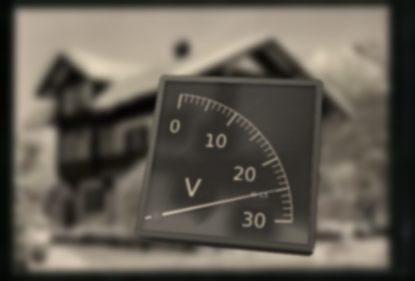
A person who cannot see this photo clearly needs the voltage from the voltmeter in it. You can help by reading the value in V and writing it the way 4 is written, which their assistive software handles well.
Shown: 25
